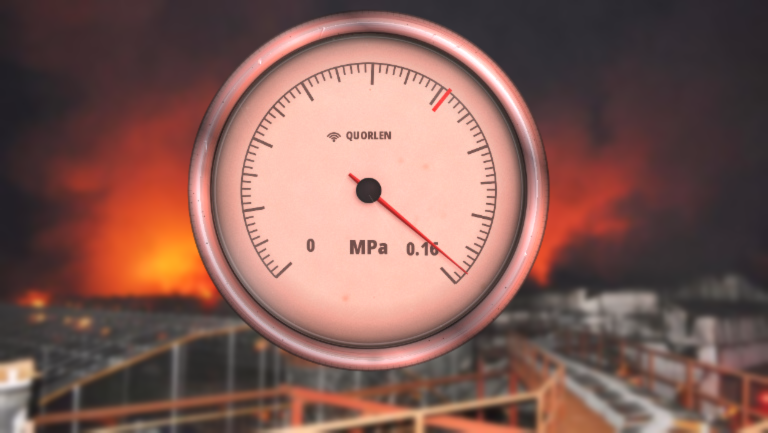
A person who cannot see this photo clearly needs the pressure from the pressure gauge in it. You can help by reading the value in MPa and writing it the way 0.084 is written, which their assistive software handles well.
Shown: 0.156
